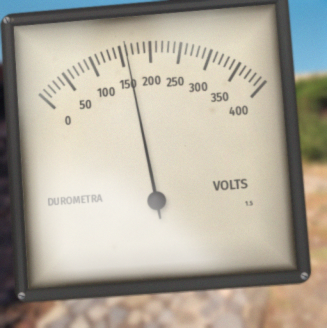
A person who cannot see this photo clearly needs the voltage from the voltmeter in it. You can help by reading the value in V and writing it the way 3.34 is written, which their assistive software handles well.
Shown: 160
